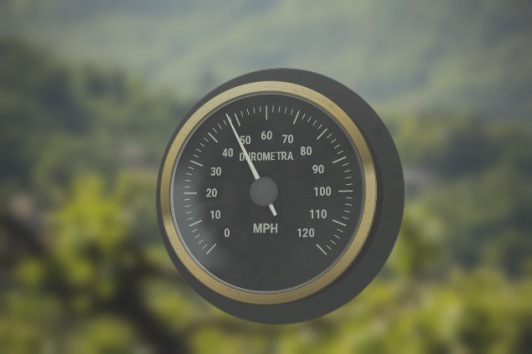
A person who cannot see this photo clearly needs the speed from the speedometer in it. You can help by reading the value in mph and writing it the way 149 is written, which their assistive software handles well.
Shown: 48
